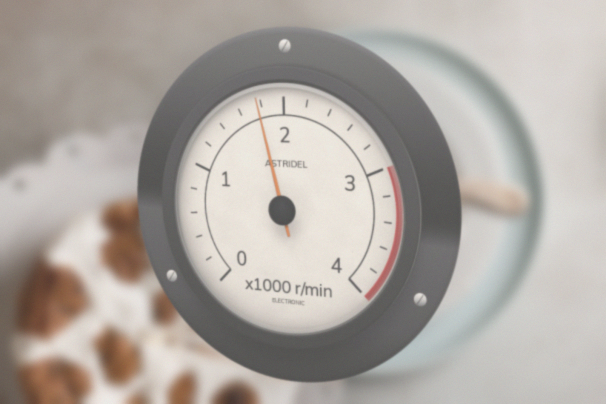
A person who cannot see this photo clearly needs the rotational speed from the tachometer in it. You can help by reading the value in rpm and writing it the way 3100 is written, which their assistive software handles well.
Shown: 1800
